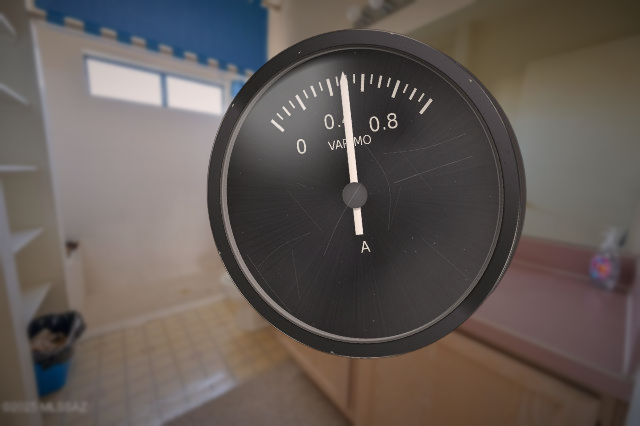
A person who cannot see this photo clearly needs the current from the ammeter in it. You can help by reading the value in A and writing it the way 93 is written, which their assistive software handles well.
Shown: 0.5
